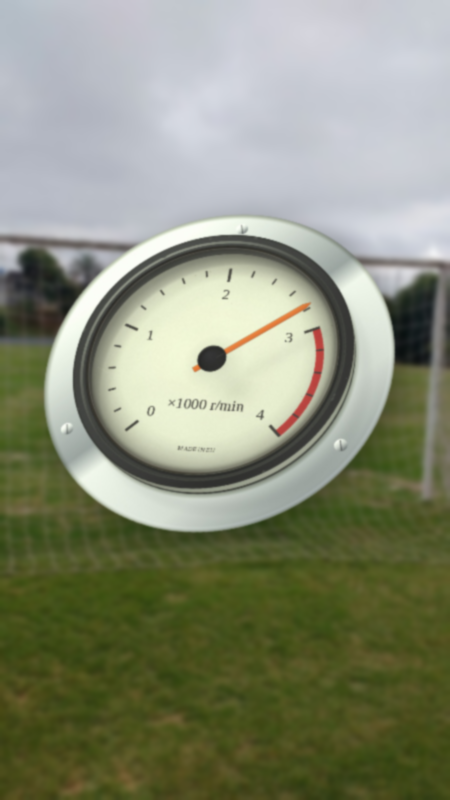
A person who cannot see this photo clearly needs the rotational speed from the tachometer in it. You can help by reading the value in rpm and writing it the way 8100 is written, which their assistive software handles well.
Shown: 2800
